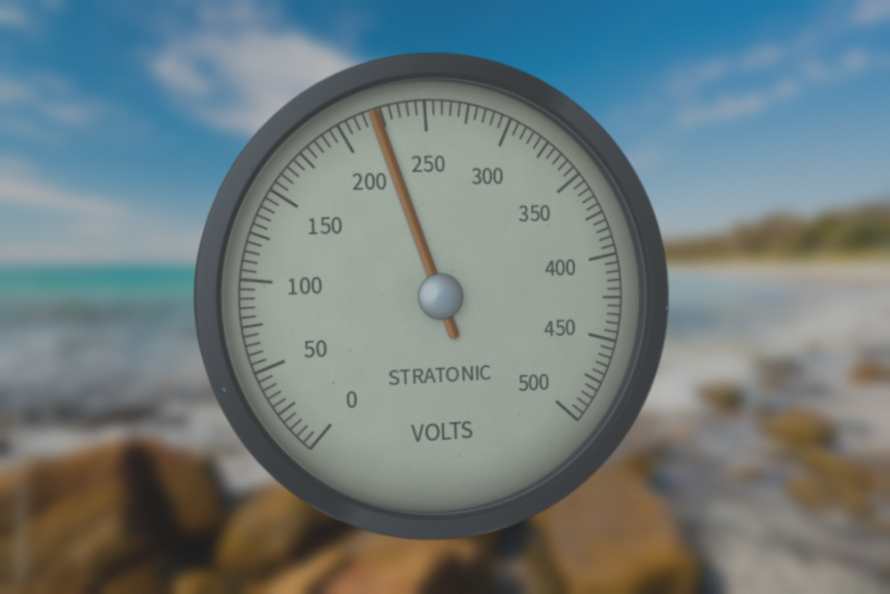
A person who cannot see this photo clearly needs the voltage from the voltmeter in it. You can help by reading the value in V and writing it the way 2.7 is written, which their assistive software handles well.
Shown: 220
